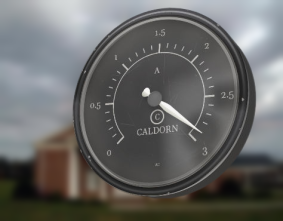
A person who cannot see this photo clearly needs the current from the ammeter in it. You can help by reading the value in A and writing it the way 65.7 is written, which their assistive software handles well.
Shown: 2.9
